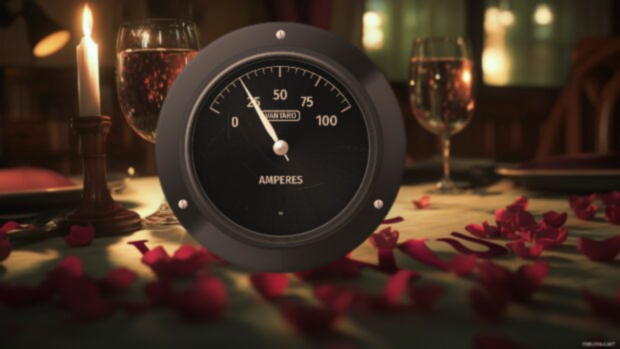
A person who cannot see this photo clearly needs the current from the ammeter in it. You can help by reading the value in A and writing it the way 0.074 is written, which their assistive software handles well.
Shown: 25
